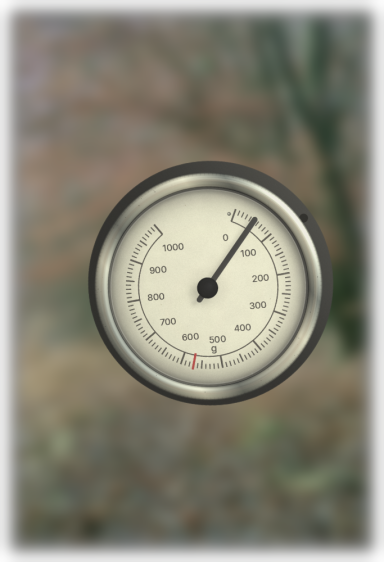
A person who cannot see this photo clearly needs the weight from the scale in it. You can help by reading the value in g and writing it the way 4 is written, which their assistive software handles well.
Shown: 50
